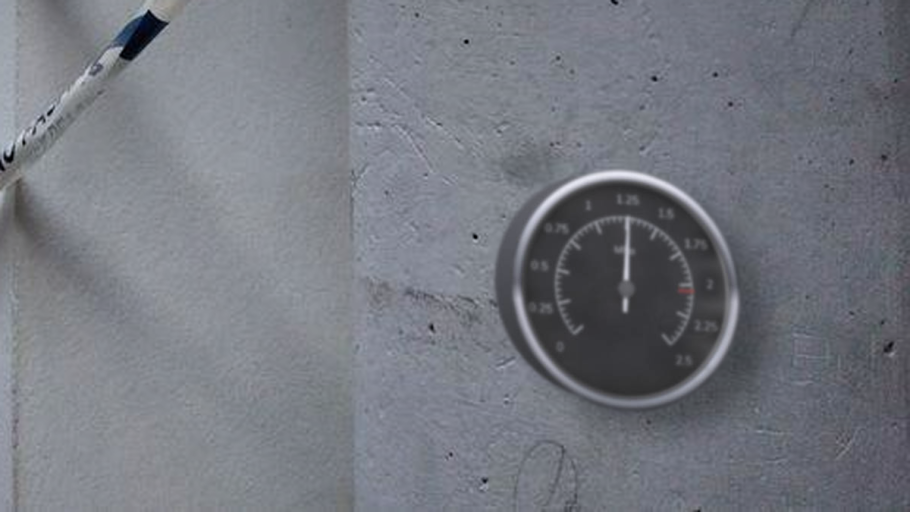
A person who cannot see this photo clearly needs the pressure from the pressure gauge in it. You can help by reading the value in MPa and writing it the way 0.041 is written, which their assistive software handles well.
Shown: 1.25
